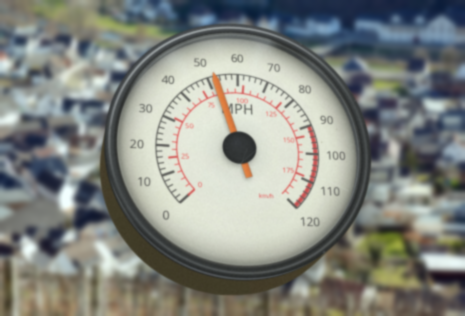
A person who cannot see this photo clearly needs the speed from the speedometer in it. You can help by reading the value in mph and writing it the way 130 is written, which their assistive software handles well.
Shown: 52
